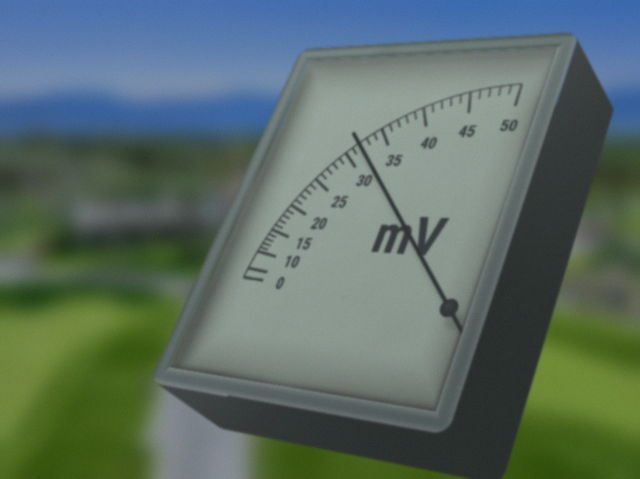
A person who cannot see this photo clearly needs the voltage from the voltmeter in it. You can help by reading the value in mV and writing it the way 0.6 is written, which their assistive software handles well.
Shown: 32
